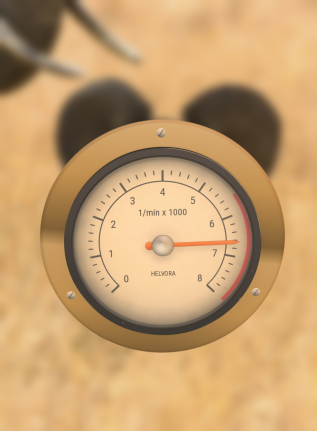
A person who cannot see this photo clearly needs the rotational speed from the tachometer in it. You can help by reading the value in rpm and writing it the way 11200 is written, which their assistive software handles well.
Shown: 6600
